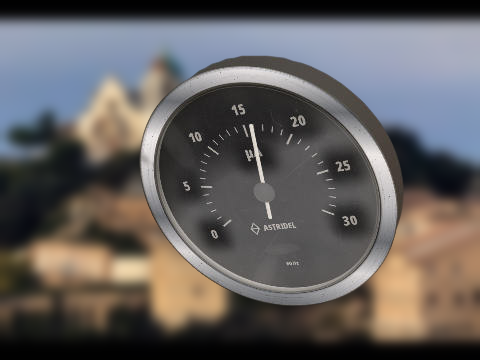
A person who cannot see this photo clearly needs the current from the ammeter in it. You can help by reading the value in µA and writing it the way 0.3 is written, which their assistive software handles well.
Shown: 16
